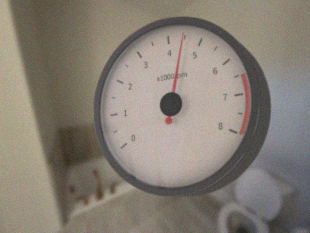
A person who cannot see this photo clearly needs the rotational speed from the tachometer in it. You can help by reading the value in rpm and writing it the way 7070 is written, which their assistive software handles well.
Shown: 4500
